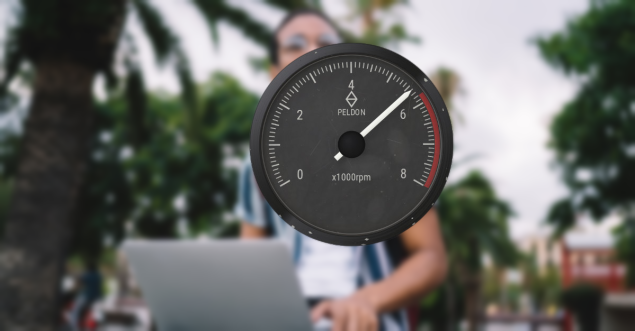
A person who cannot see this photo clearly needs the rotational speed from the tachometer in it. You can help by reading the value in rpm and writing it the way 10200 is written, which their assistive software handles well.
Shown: 5600
